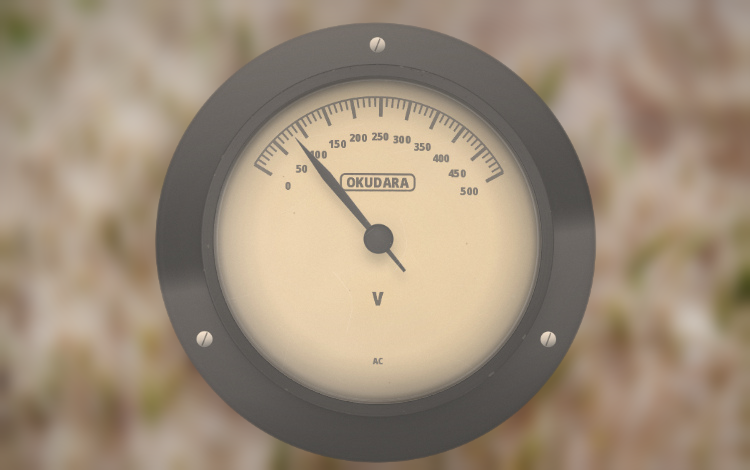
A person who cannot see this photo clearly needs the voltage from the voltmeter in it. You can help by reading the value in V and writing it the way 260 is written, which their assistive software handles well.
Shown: 80
